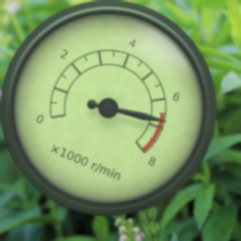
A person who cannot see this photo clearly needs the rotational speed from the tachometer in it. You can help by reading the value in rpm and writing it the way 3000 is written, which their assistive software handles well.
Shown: 6750
